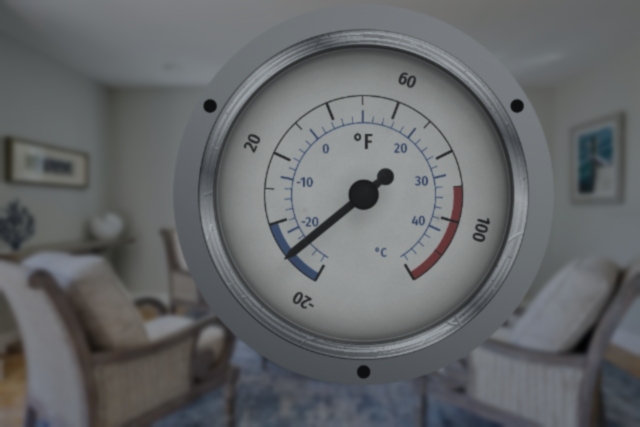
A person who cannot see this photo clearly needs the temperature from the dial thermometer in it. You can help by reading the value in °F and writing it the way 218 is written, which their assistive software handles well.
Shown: -10
